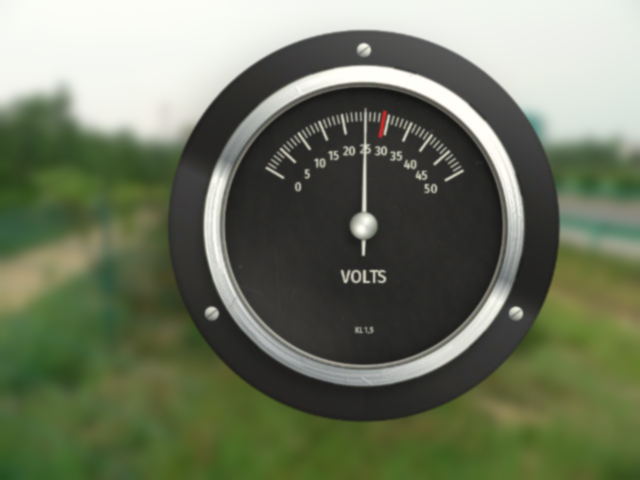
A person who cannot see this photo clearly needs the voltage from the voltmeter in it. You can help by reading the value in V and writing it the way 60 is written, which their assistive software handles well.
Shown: 25
